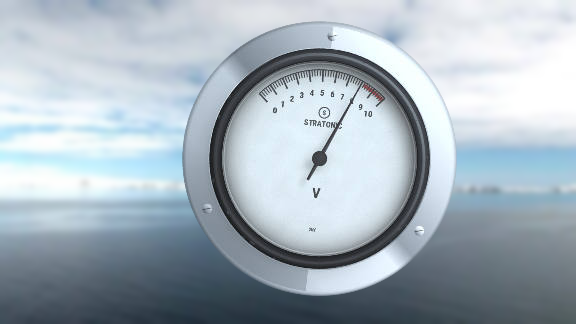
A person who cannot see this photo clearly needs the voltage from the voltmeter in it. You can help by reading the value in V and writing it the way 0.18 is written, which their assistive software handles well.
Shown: 8
